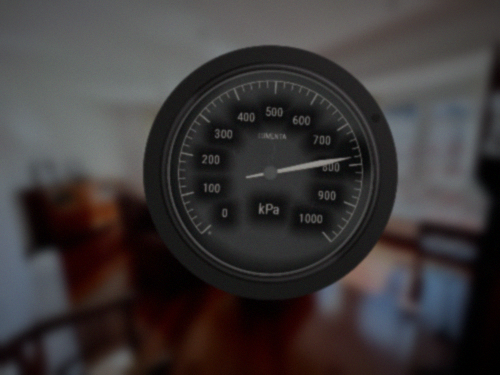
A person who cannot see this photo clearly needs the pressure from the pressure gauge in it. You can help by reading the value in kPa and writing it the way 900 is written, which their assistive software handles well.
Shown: 780
